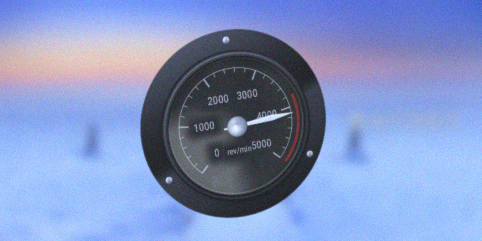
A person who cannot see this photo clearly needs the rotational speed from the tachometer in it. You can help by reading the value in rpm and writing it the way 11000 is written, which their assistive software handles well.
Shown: 4100
